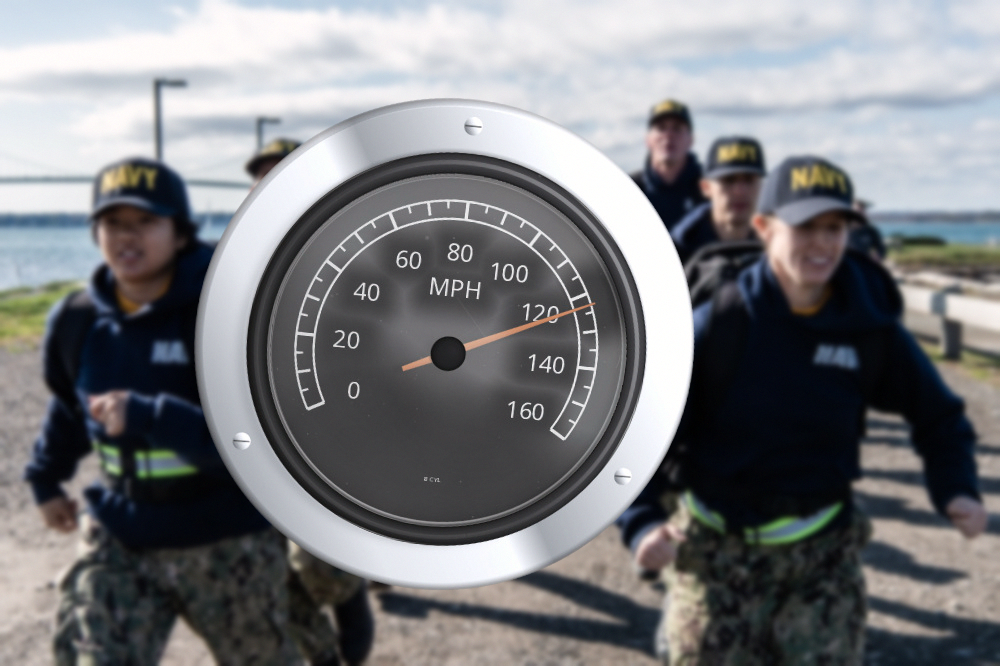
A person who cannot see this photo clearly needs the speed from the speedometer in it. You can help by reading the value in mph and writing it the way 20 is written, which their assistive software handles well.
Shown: 122.5
